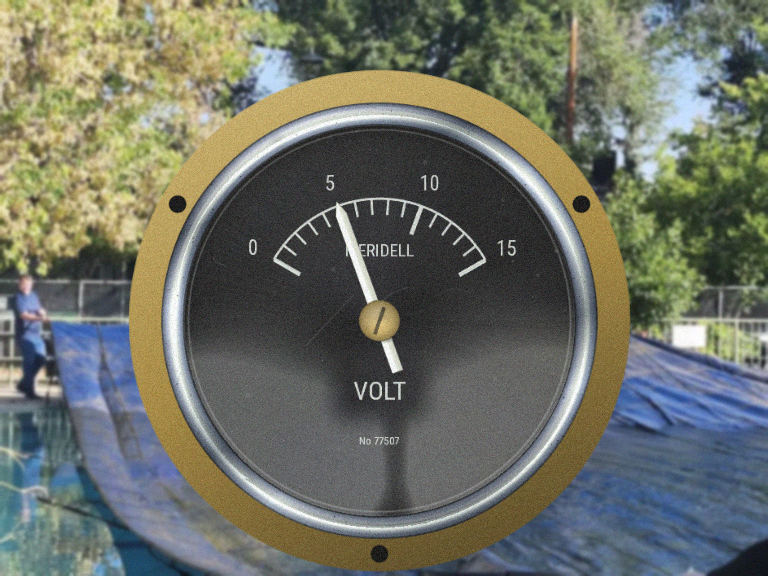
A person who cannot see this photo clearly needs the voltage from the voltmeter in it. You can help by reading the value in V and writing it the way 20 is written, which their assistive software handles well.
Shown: 5
